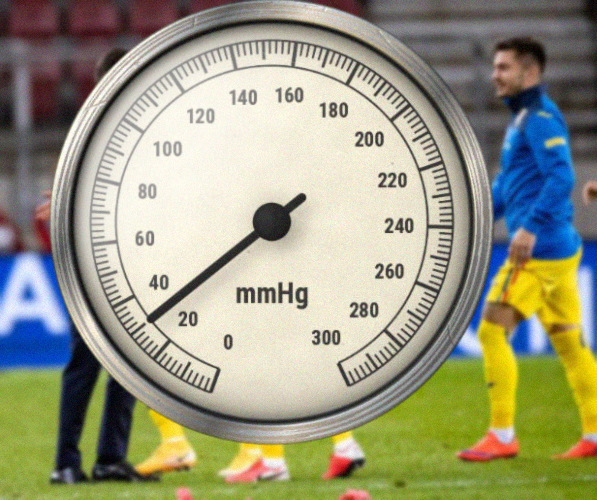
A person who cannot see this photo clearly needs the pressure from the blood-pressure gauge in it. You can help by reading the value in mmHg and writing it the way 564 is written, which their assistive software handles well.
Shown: 30
